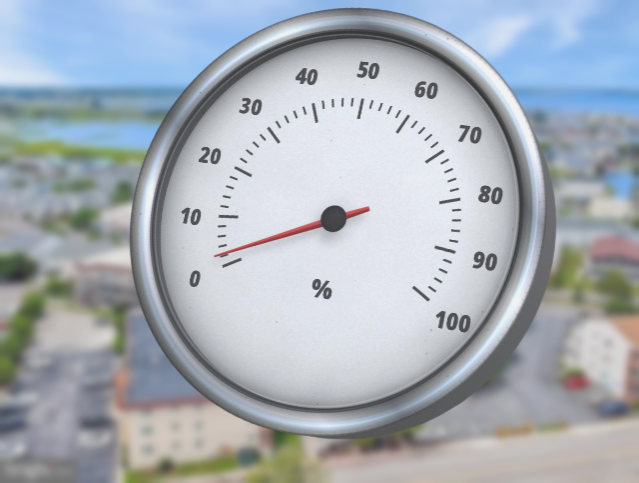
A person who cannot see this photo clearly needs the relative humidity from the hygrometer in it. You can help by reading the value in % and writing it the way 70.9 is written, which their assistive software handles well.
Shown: 2
